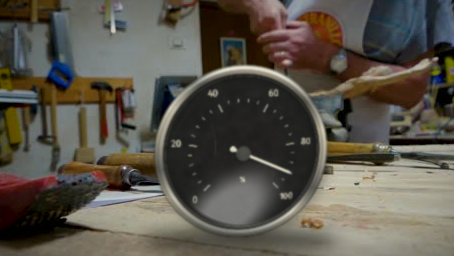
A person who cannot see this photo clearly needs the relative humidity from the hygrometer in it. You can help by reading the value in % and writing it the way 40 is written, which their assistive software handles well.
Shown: 92
